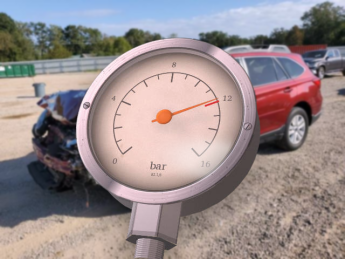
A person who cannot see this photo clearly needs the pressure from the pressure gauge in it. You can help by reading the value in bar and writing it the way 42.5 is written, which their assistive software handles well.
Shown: 12
